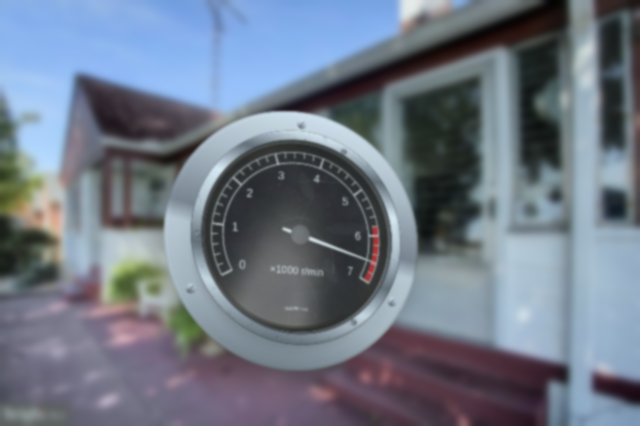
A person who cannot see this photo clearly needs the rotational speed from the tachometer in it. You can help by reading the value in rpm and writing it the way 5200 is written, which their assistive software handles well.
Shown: 6600
